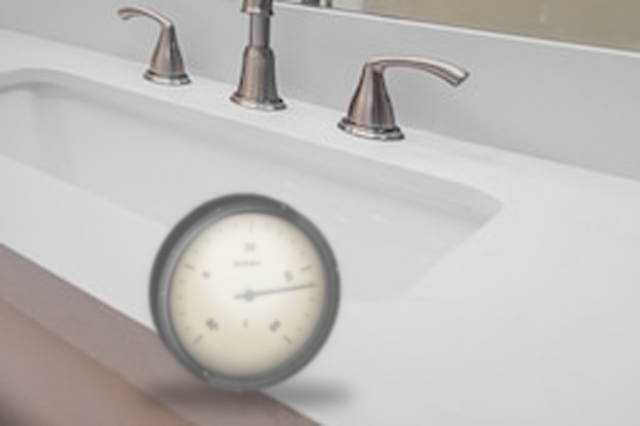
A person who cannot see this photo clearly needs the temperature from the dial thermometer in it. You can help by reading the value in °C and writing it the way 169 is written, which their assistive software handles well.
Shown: 44
